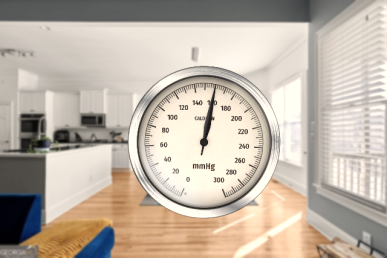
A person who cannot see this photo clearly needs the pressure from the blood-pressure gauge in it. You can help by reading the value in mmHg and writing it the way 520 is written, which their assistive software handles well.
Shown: 160
